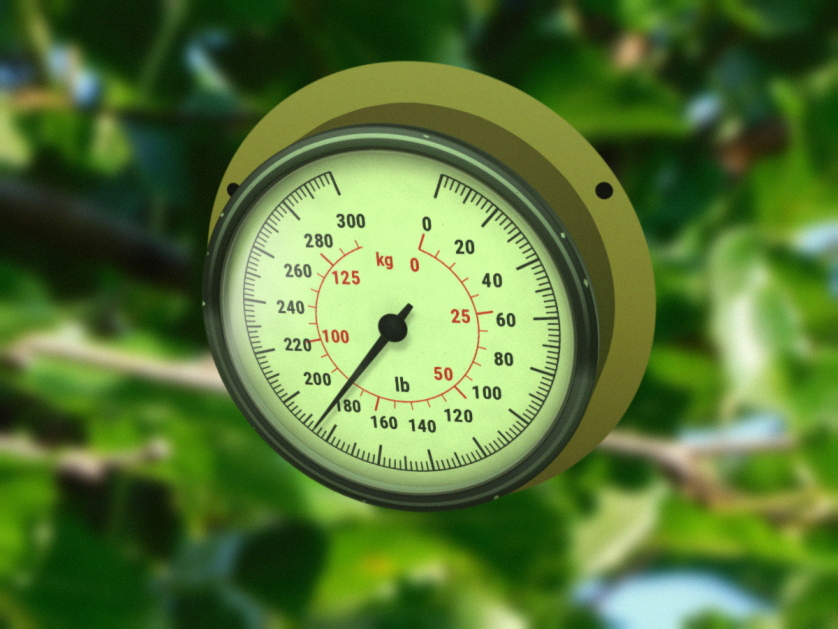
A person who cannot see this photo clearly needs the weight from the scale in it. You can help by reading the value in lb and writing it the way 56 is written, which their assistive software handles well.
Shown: 186
